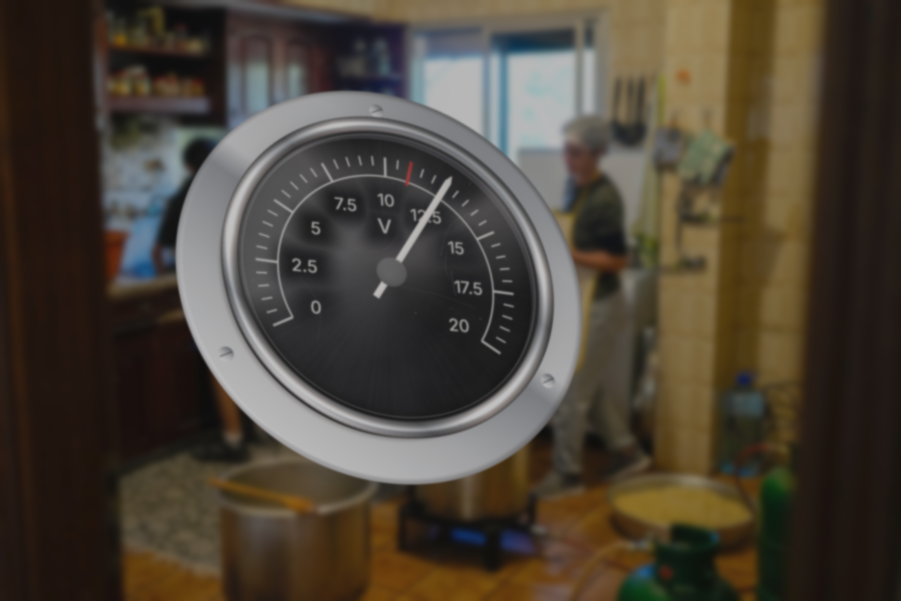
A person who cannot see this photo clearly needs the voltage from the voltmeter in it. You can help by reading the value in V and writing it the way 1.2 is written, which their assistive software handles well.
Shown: 12.5
